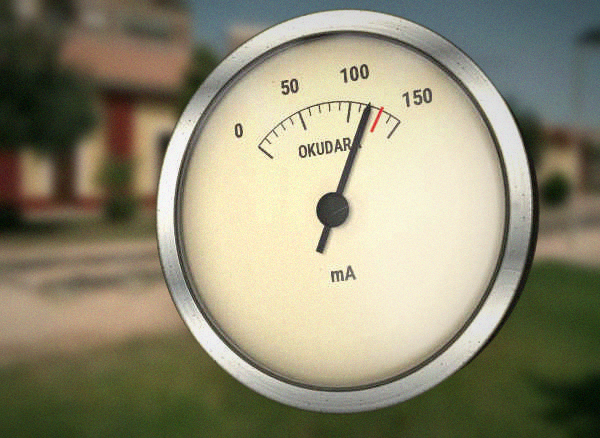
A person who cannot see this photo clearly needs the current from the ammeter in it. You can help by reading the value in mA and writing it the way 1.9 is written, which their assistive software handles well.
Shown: 120
